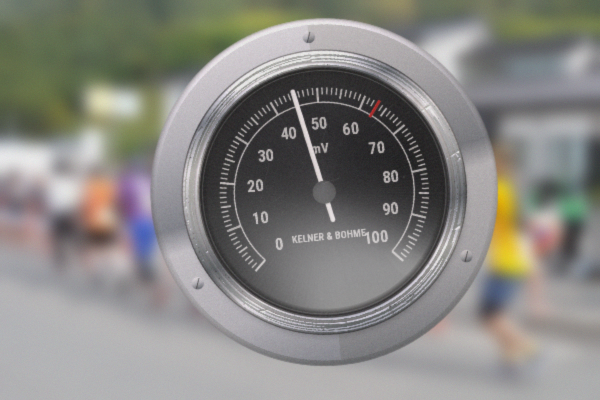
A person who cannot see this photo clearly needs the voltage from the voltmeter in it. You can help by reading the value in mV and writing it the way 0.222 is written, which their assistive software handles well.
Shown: 45
